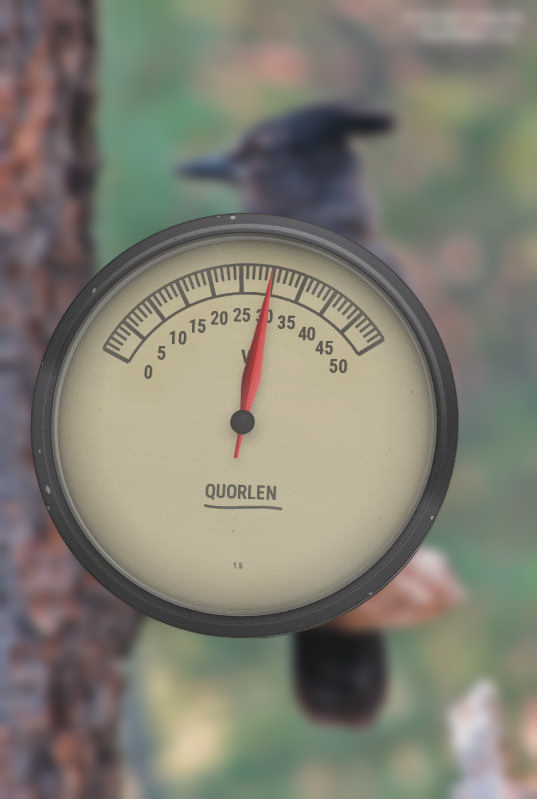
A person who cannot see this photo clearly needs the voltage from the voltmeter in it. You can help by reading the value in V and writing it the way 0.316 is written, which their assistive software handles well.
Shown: 30
